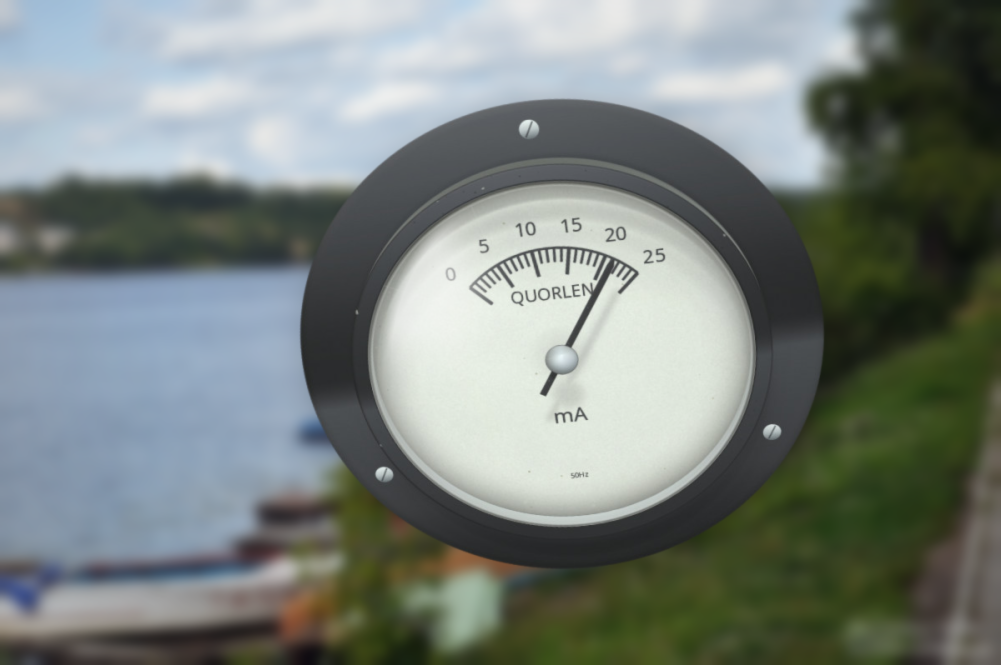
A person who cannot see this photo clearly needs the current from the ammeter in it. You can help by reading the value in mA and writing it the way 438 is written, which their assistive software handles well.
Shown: 21
